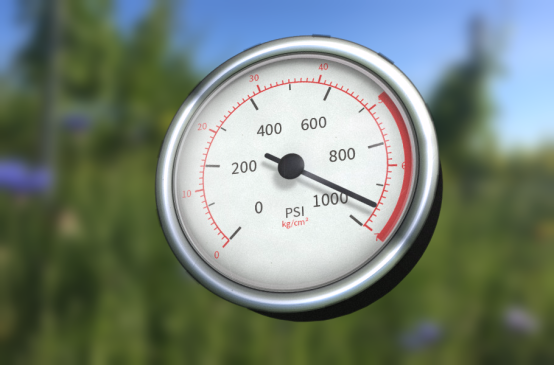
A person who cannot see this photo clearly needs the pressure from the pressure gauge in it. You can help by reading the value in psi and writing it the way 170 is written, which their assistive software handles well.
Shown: 950
